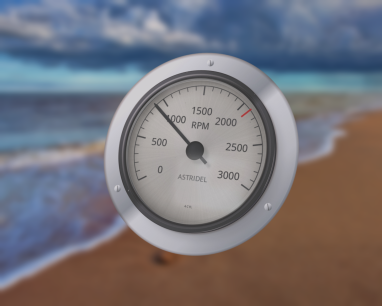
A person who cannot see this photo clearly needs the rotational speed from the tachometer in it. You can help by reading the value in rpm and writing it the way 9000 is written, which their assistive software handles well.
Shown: 900
